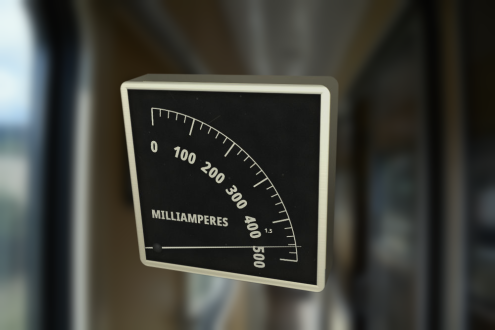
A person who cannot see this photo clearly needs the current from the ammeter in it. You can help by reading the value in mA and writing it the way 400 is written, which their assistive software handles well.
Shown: 460
